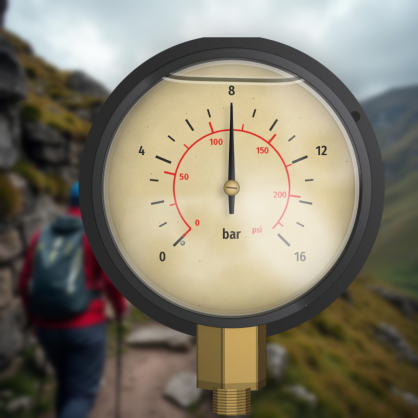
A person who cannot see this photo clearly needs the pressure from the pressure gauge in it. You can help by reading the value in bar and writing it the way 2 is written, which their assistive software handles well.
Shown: 8
